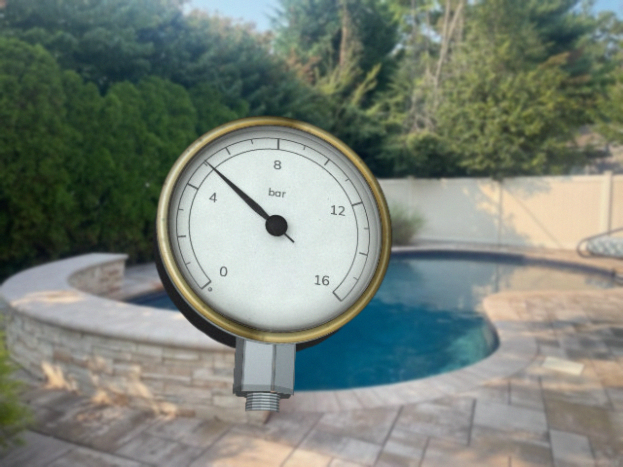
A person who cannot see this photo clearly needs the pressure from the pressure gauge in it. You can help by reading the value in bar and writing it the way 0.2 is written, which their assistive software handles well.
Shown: 5
